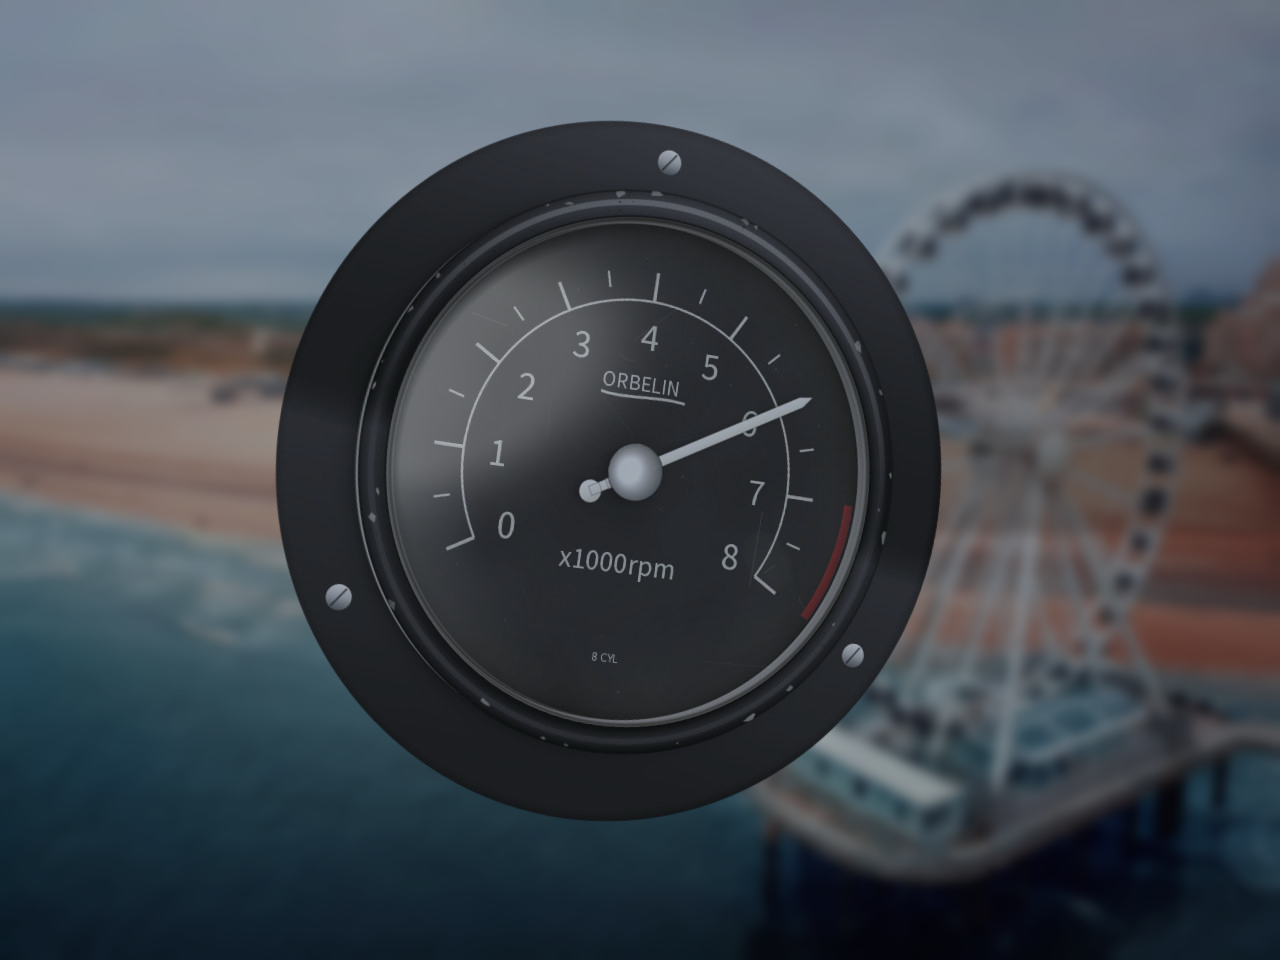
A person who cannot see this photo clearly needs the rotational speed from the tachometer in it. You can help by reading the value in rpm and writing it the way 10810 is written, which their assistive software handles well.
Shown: 6000
